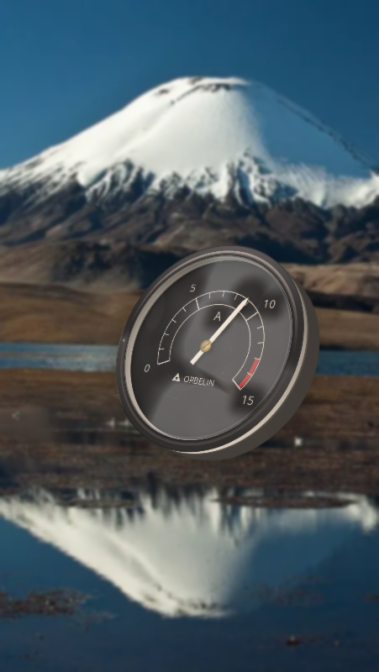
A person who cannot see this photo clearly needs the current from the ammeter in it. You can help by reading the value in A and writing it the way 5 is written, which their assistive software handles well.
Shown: 9
